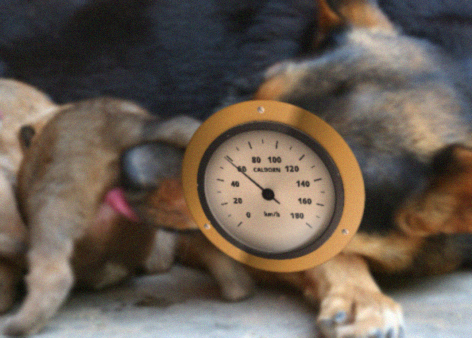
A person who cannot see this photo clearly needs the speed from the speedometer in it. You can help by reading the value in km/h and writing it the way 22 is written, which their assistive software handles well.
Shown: 60
